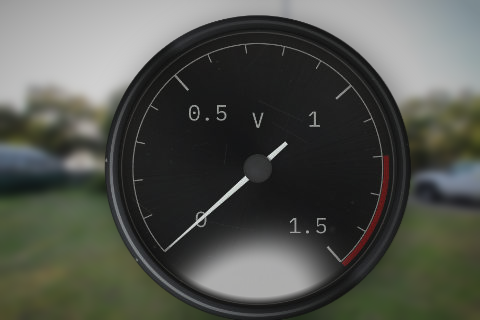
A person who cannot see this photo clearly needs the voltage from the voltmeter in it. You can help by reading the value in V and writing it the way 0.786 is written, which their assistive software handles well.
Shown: 0
